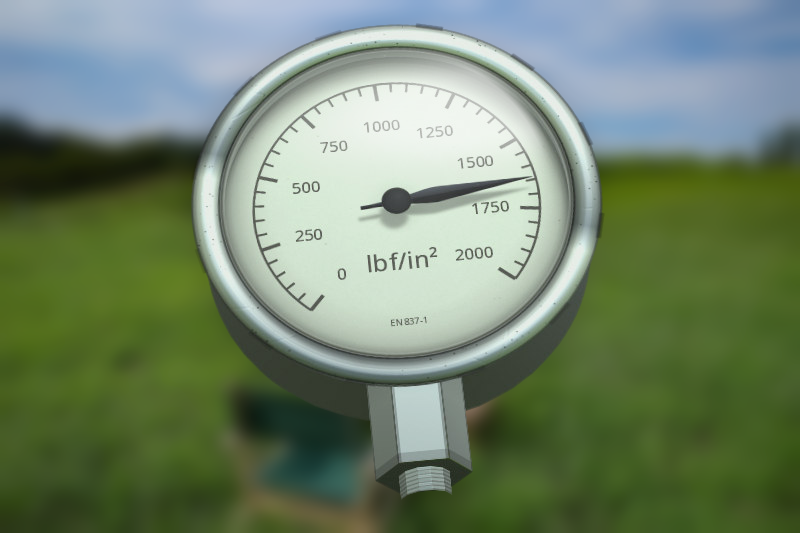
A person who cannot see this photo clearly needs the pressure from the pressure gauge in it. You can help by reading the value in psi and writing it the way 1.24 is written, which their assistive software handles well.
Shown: 1650
